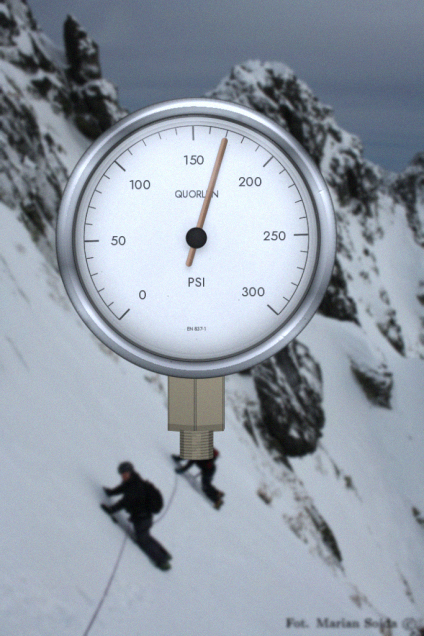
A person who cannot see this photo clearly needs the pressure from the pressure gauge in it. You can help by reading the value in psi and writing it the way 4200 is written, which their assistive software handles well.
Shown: 170
